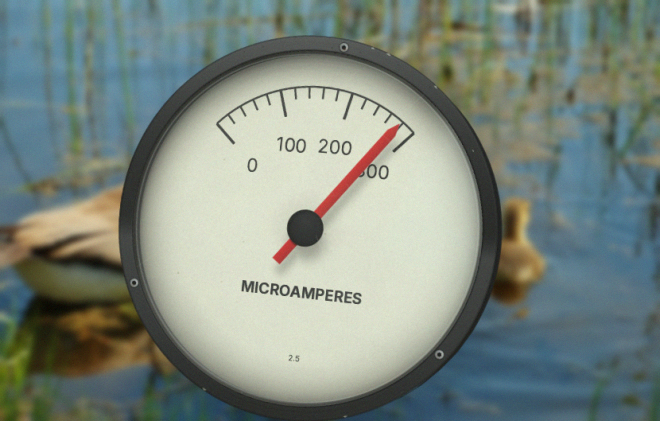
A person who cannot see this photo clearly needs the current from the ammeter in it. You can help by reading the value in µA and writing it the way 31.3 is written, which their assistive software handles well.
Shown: 280
